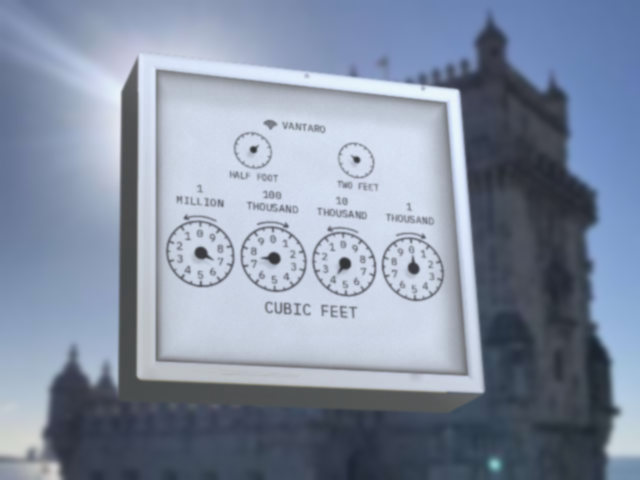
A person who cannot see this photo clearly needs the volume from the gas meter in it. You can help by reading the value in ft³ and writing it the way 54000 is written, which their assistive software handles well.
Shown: 674000
